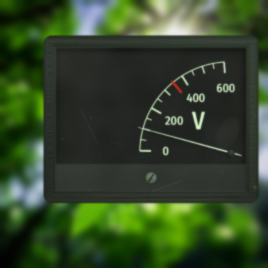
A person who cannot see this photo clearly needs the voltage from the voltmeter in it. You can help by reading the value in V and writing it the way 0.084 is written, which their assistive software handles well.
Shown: 100
